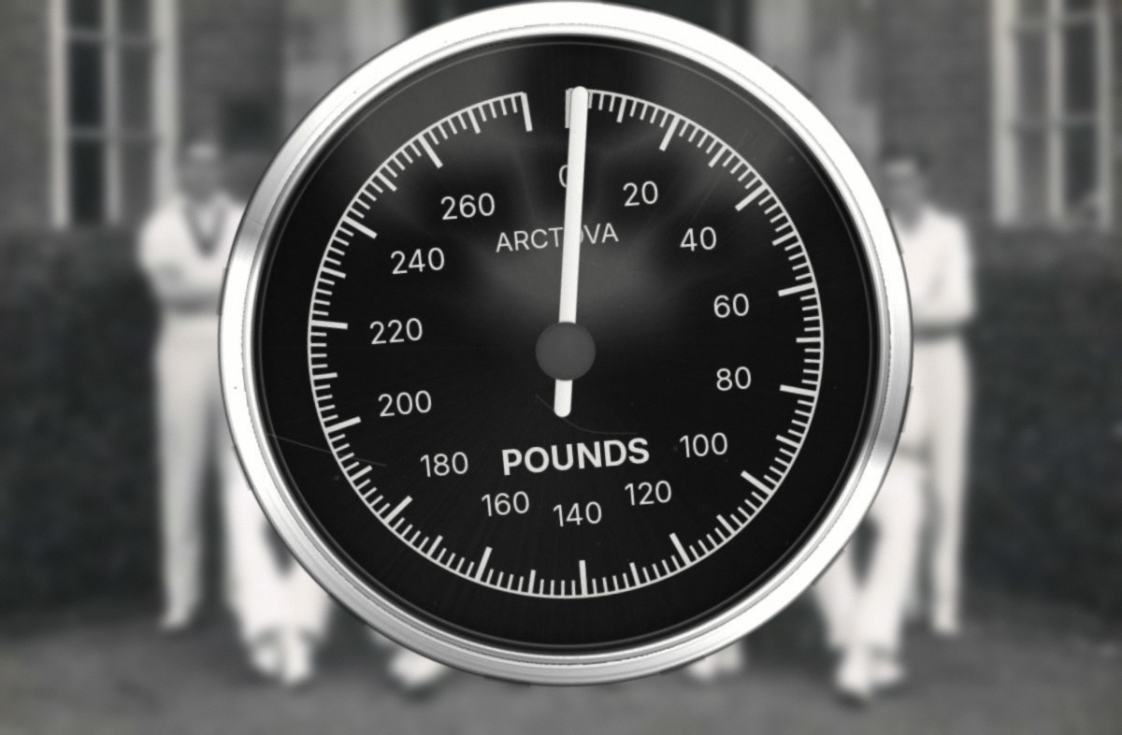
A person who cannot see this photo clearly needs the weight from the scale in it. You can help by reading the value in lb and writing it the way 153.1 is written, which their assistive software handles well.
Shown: 2
